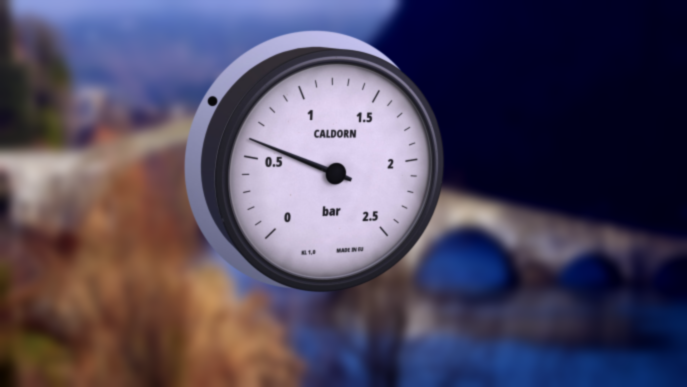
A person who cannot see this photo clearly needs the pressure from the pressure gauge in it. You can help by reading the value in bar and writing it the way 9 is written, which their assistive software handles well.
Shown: 0.6
